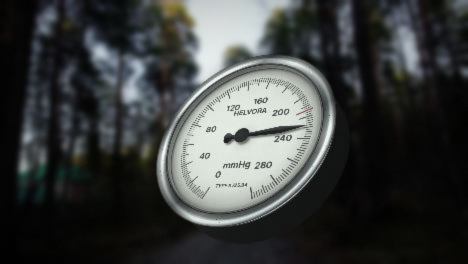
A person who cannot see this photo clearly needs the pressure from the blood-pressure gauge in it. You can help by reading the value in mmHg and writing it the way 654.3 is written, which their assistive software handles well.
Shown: 230
